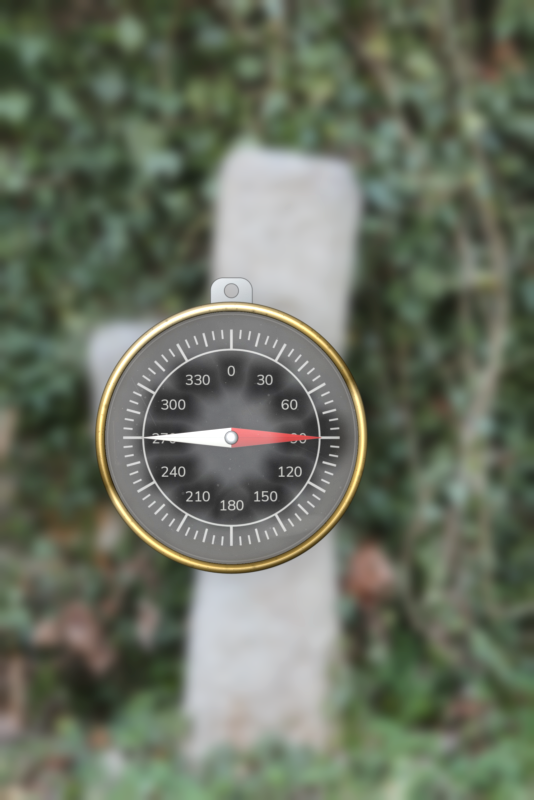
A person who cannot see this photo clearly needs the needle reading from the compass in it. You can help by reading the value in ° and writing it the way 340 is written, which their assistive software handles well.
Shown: 90
